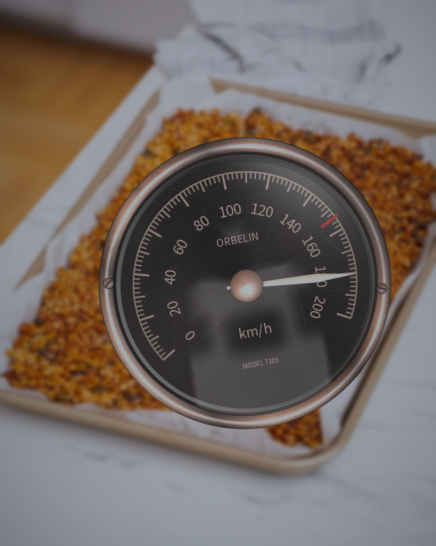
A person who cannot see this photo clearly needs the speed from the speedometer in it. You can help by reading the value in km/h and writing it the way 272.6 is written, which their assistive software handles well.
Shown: 180
